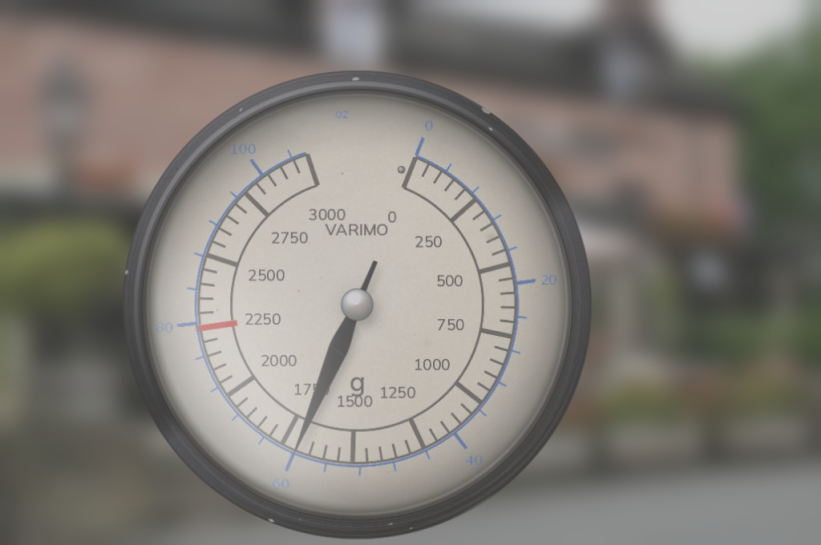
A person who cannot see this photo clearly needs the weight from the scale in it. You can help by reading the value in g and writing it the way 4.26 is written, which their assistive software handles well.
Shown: 1700
